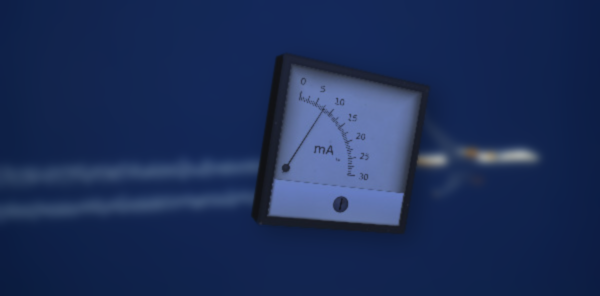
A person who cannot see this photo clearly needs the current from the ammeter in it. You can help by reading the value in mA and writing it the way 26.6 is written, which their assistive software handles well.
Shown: 7.5
